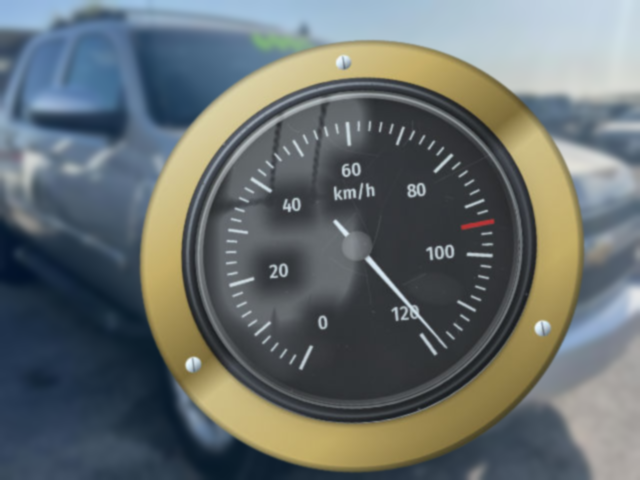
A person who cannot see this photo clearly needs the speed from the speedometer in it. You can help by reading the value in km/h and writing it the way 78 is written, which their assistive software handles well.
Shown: 118
